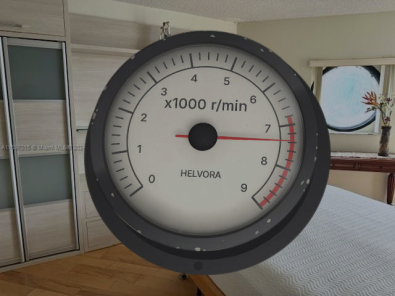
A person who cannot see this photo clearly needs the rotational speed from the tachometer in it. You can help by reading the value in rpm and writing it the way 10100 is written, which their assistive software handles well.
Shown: 7400
